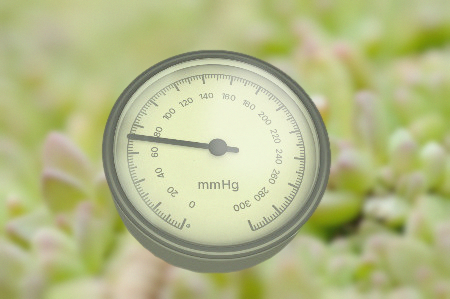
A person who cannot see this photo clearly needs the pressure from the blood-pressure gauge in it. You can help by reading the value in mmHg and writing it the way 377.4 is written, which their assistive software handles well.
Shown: 70
